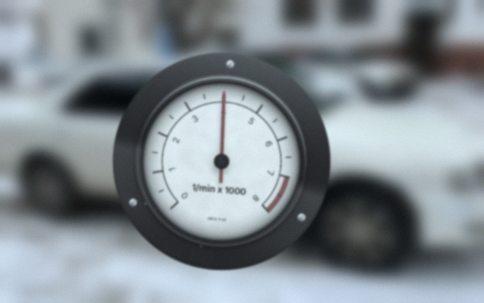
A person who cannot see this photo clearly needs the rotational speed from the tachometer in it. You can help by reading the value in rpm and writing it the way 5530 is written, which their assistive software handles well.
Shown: 4000
